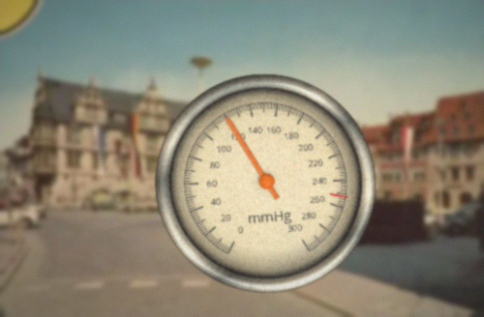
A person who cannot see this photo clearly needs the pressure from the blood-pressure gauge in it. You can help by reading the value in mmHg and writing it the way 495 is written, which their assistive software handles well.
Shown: 120
